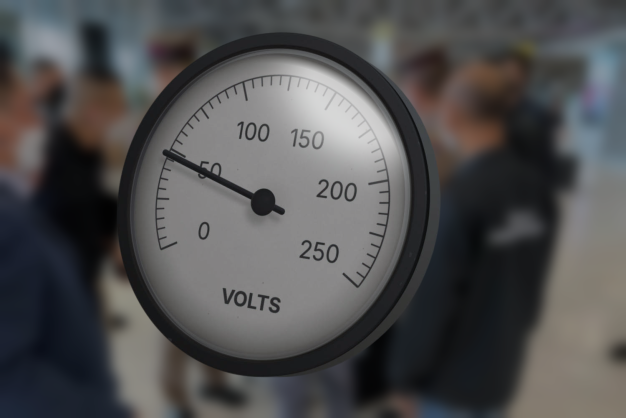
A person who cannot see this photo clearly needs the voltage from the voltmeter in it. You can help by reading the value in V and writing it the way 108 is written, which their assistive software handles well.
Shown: 47.5
